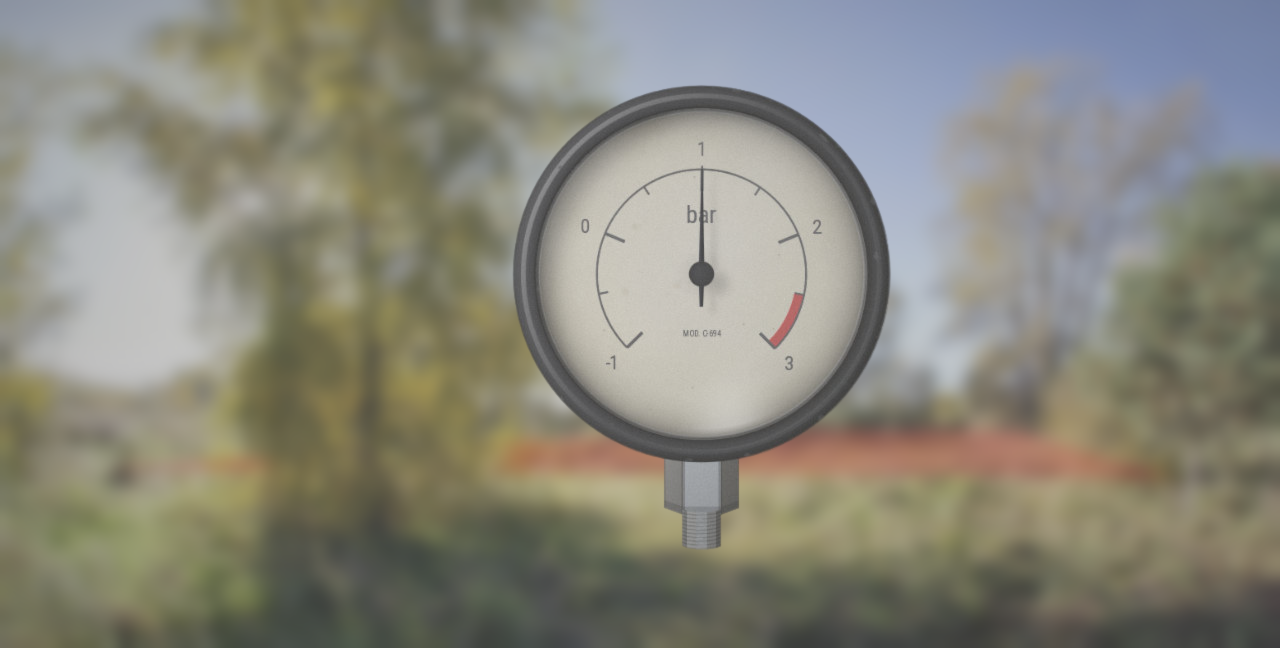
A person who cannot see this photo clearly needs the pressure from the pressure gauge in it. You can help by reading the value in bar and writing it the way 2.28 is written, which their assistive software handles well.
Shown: 1
